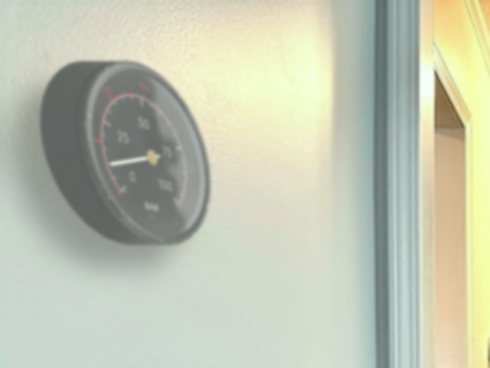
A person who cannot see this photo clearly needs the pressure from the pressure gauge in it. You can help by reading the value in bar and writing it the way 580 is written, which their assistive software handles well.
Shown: 10
